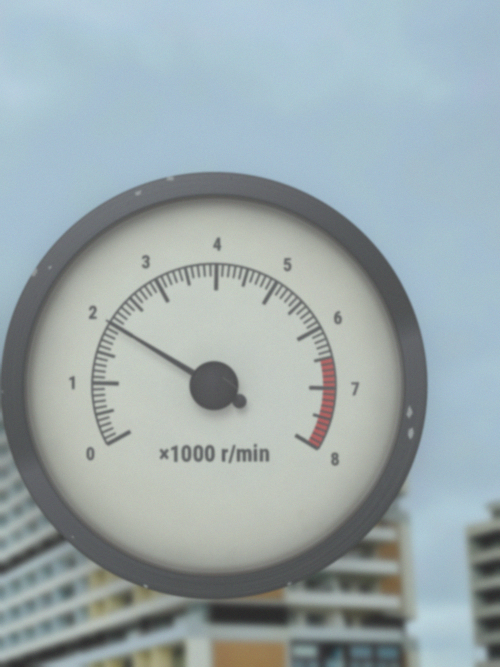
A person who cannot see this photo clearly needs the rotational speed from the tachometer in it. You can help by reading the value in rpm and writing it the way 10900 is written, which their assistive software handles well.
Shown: 2000
